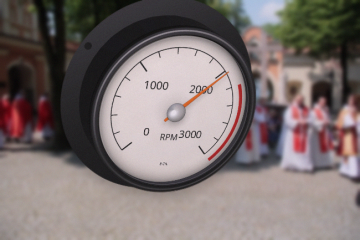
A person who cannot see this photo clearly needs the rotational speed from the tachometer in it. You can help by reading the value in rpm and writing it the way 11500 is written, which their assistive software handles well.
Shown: 2000
